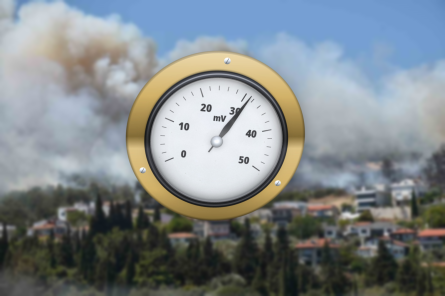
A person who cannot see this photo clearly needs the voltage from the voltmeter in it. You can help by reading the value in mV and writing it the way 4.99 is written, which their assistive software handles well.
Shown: 31
